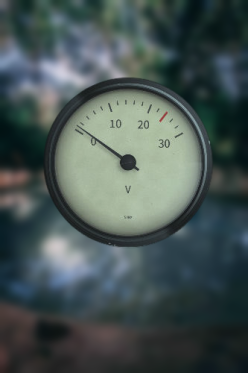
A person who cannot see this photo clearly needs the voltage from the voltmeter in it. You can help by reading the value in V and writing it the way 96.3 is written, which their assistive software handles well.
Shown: 1
